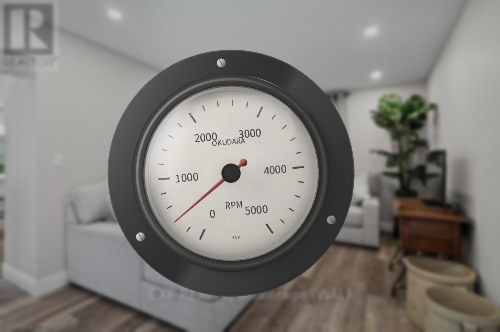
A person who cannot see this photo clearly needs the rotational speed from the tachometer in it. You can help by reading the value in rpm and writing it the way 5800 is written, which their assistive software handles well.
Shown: 400
